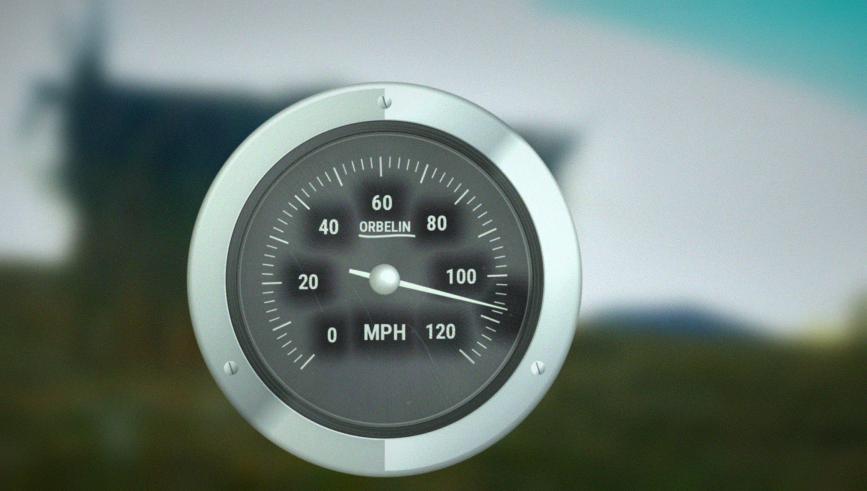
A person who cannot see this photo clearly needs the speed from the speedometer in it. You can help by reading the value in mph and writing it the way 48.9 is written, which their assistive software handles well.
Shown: 107
